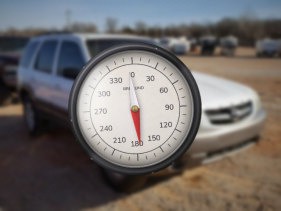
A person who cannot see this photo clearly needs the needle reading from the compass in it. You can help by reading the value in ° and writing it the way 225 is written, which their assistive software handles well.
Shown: 175
